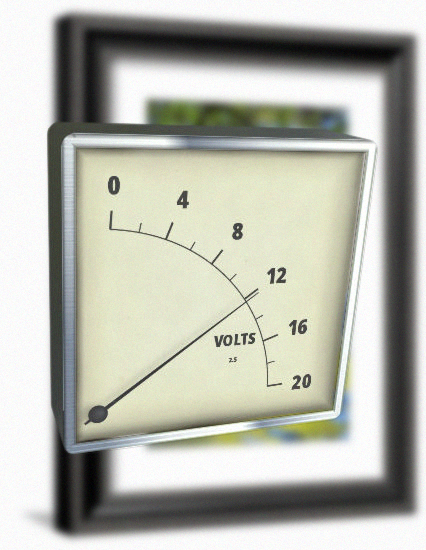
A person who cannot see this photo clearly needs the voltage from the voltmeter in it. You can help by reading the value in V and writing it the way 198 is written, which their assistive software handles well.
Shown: 12
